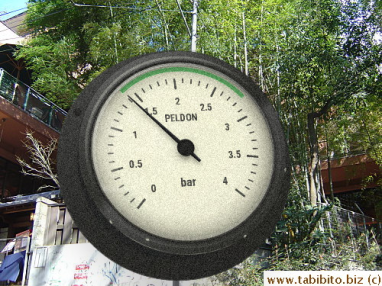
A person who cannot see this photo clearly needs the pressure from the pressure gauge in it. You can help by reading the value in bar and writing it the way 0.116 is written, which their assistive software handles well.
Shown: 1.4
